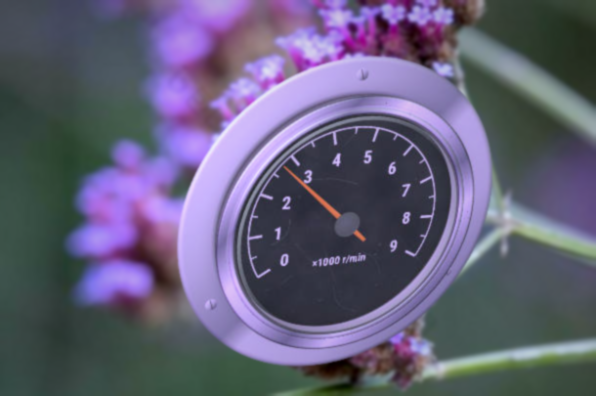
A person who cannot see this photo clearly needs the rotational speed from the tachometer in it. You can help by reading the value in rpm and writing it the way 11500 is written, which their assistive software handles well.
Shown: 2750
